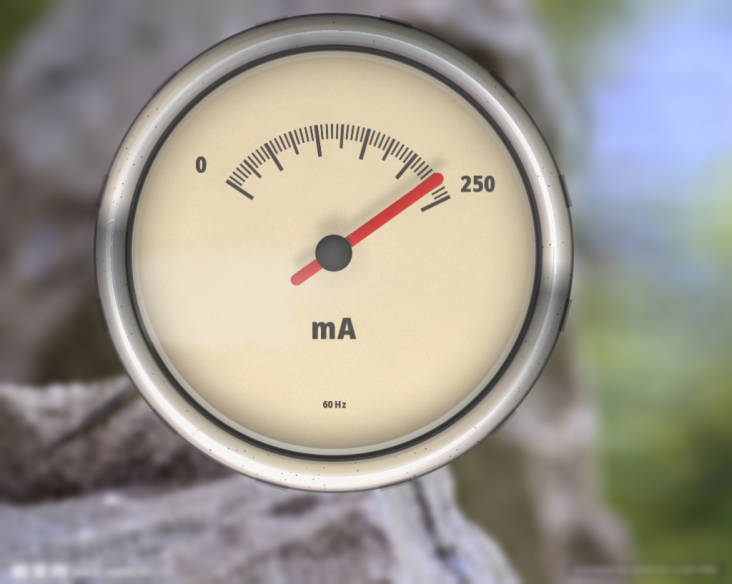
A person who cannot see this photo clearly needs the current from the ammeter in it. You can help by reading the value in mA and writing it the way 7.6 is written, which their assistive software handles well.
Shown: 230
